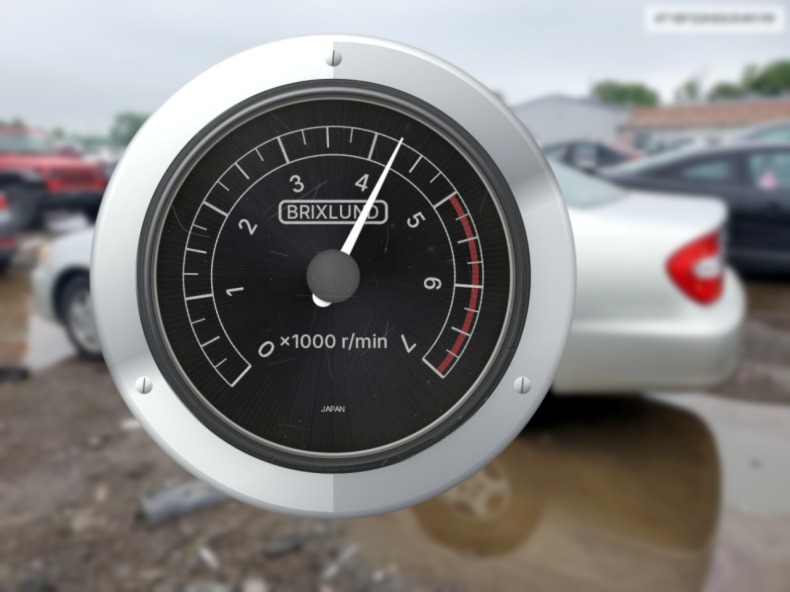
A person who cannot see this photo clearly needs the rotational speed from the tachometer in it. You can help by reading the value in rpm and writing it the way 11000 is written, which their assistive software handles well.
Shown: 4250
